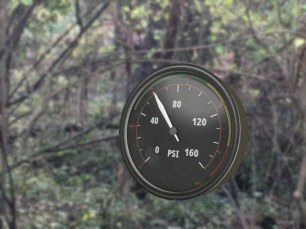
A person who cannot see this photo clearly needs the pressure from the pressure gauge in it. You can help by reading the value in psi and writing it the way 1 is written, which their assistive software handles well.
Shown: 60
